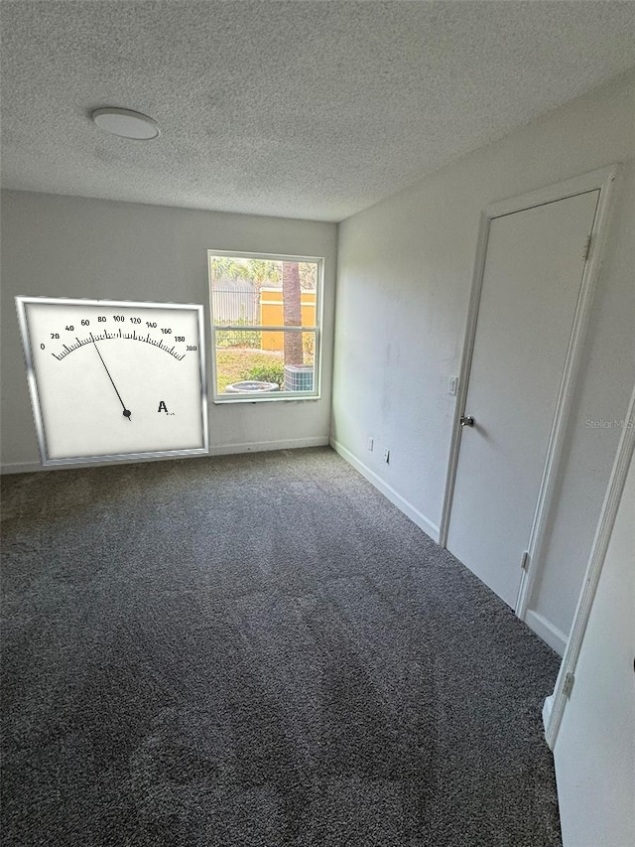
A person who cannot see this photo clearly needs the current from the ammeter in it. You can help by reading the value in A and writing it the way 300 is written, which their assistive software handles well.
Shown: 60
